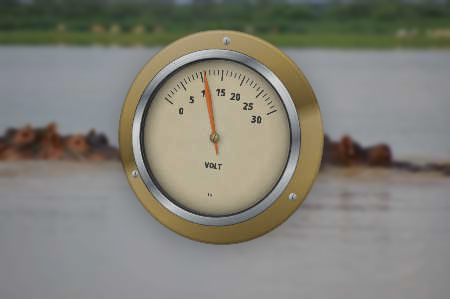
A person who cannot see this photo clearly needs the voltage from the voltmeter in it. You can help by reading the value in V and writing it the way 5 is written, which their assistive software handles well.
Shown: 11
